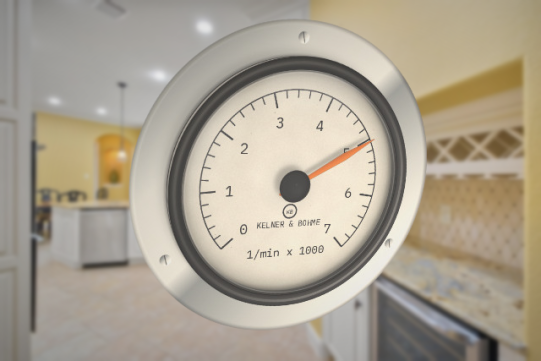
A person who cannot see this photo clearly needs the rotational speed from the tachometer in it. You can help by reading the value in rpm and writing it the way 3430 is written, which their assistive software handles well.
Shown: 5000
